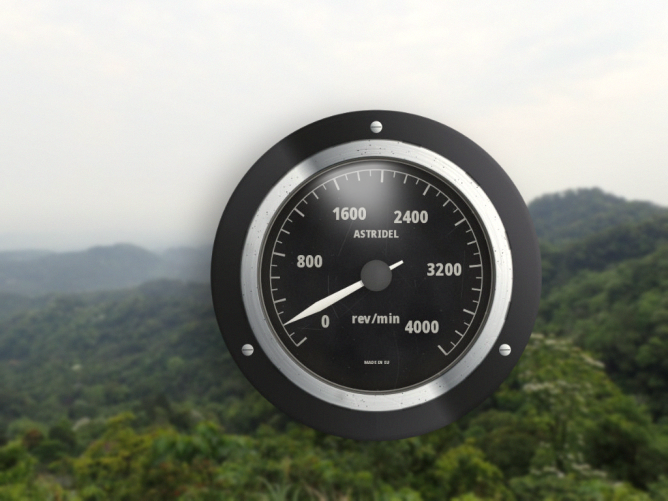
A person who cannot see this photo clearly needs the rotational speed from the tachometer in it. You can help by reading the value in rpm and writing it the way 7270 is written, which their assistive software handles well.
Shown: 200
